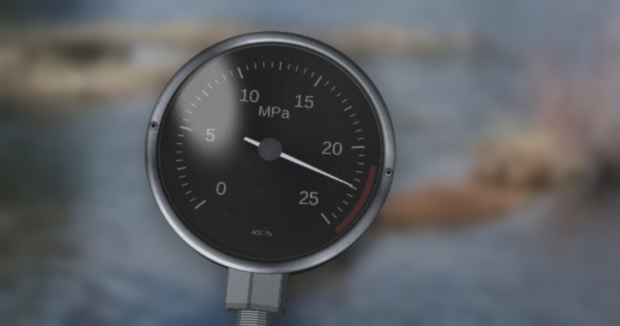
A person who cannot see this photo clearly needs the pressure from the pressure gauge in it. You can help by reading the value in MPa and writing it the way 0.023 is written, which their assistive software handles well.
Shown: 22.5
